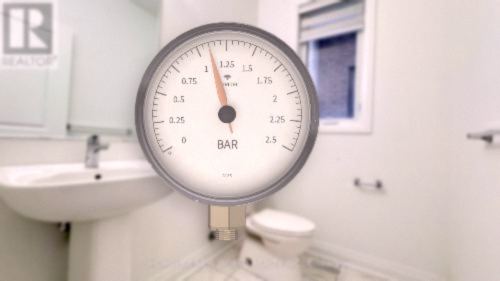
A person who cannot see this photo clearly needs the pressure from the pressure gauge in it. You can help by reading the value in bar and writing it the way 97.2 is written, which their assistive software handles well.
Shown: 1.1
